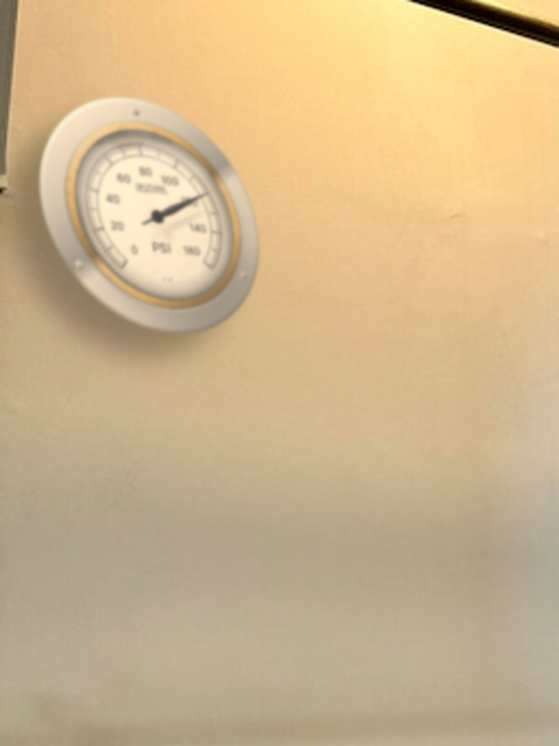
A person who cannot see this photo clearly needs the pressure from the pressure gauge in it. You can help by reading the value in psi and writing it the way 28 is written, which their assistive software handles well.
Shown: 120
